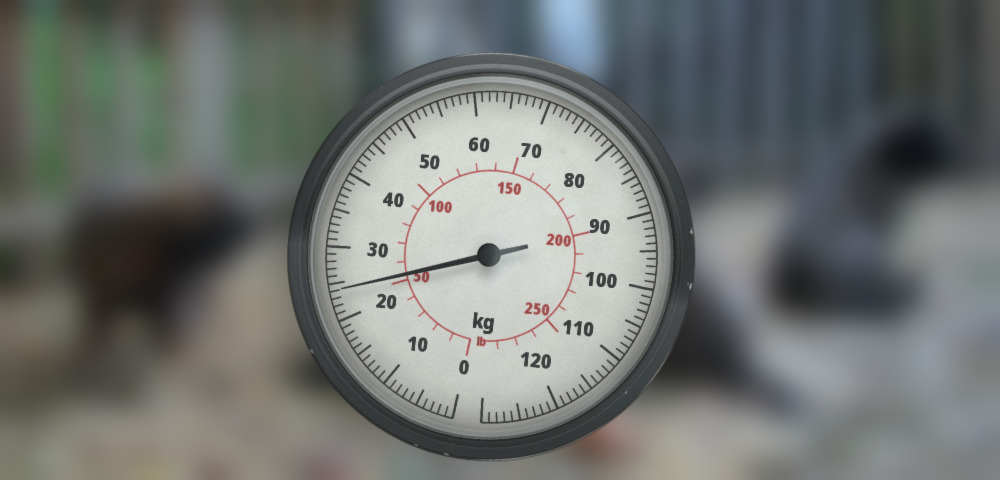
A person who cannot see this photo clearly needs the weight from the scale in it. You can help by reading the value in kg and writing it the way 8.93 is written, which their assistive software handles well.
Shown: 24
